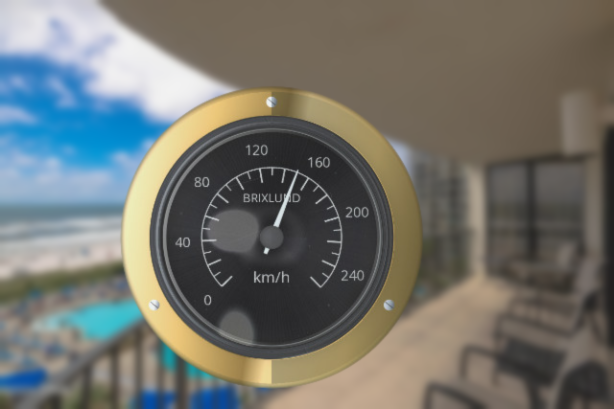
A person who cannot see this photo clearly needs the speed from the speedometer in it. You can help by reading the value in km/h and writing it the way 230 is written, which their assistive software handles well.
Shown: 150
